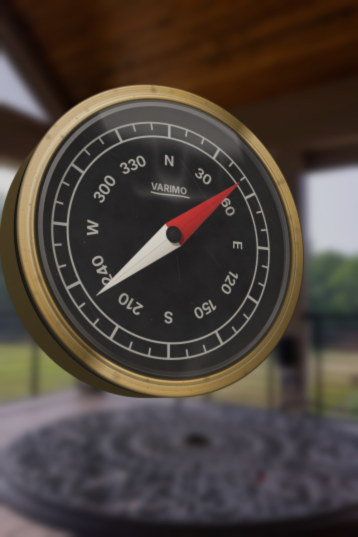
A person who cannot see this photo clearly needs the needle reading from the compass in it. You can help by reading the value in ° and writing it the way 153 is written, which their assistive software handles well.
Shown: 50
